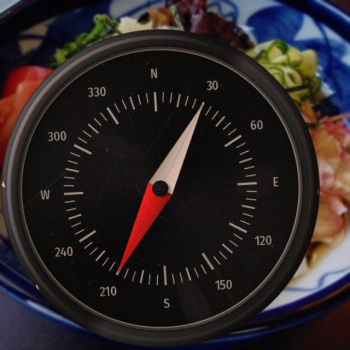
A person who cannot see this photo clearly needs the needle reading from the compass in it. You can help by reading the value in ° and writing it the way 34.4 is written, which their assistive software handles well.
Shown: 210
